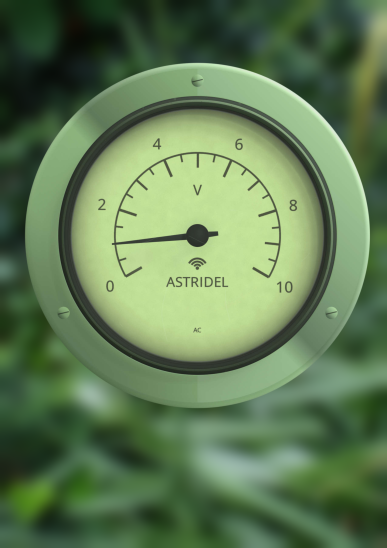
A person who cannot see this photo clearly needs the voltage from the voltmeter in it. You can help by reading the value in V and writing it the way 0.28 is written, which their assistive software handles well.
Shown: 1
